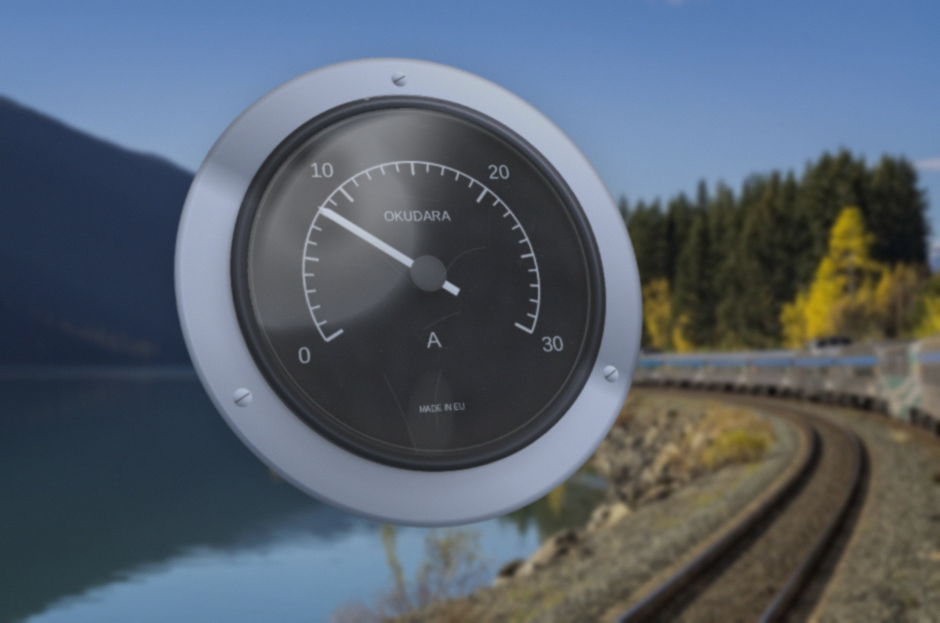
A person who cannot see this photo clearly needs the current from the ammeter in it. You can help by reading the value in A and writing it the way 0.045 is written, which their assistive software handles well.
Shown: 8
